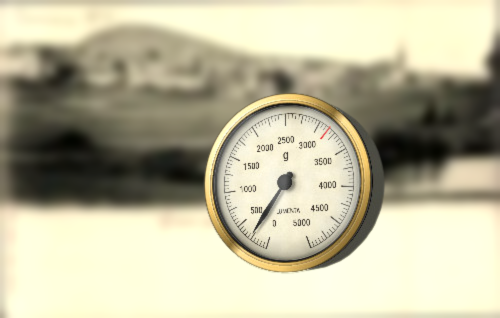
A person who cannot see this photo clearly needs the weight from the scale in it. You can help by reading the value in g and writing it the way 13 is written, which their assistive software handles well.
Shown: 250
